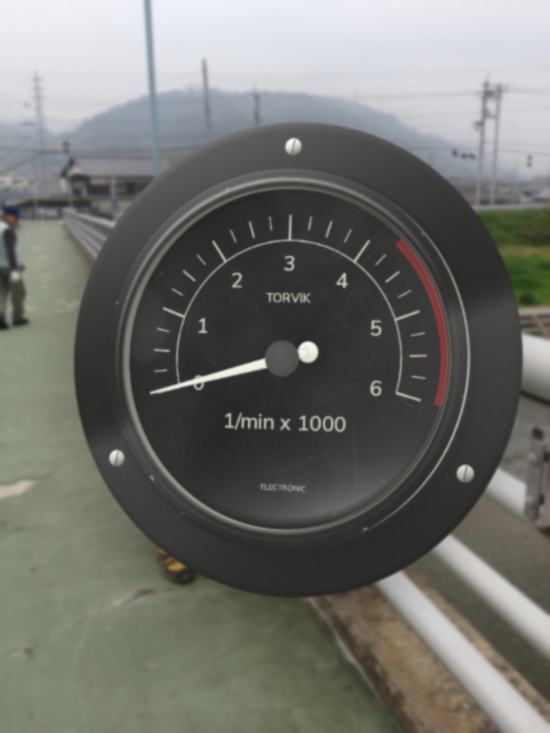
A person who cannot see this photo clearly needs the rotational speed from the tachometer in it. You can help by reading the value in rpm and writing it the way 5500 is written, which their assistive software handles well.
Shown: 0
